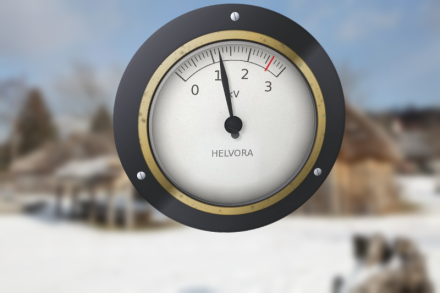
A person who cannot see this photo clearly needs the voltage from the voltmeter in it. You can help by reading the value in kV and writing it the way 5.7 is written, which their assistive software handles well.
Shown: 1.2
